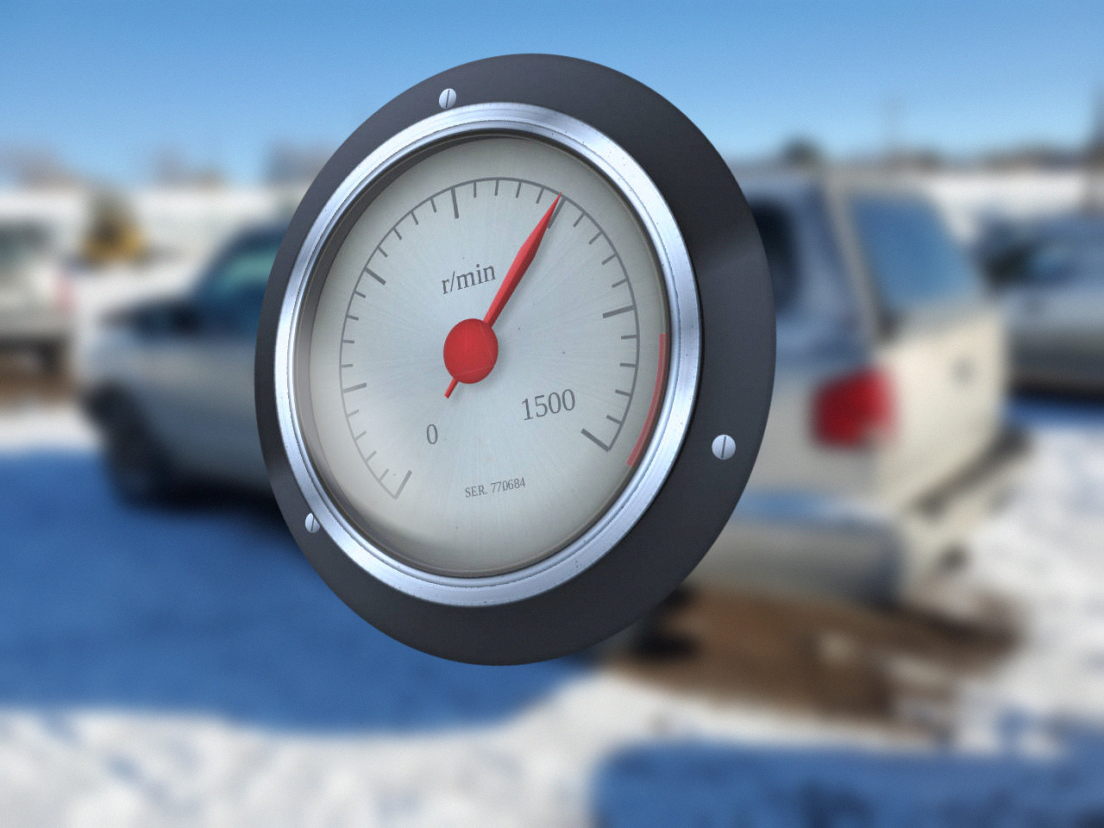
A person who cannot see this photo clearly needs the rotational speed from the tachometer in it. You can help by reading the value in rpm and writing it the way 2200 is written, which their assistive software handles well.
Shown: 1000
